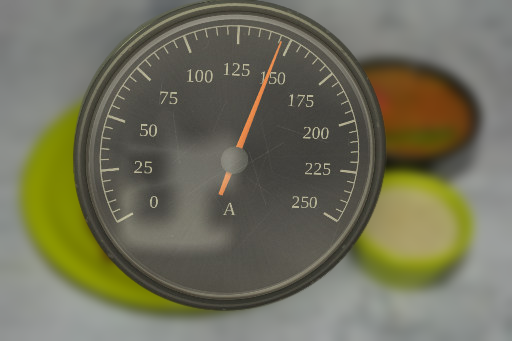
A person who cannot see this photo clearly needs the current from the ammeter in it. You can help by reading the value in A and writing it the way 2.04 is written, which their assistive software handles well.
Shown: 145
